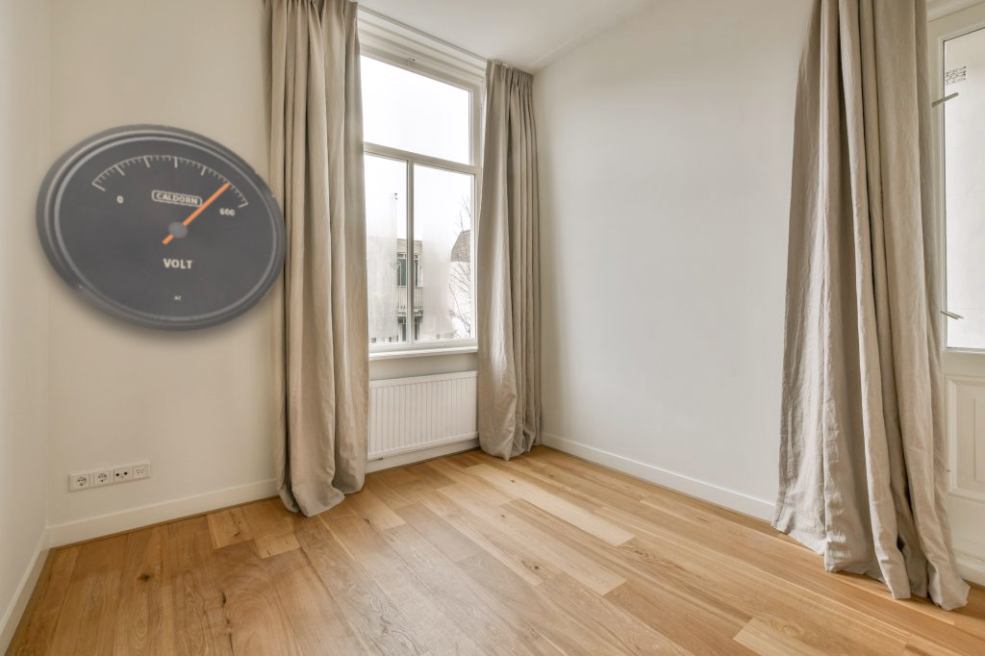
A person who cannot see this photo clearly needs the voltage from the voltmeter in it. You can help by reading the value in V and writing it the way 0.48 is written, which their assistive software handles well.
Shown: 500
